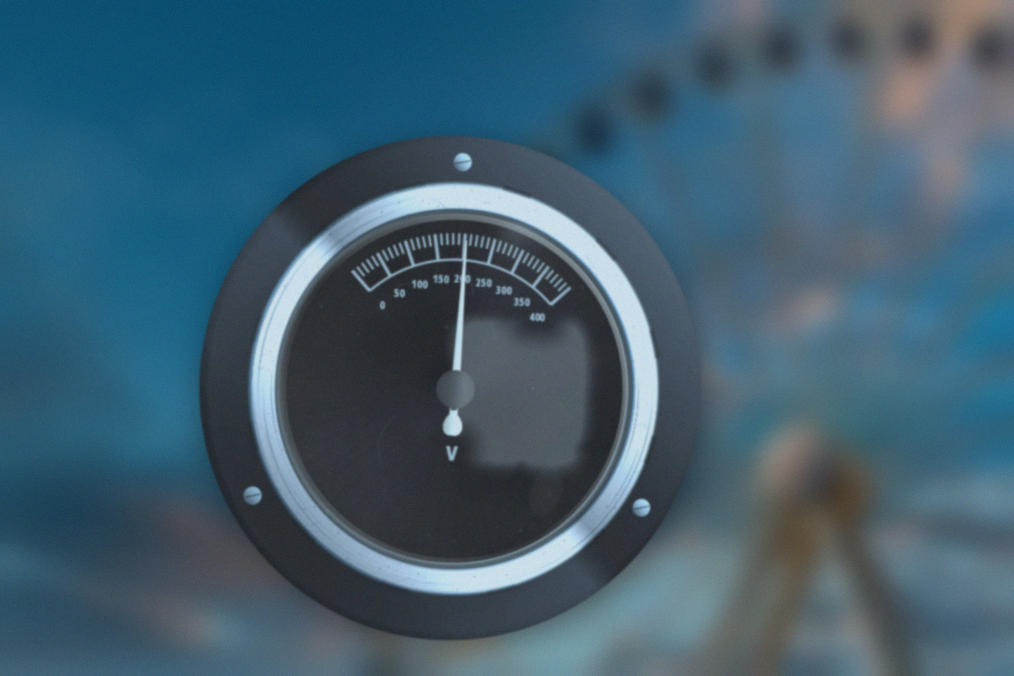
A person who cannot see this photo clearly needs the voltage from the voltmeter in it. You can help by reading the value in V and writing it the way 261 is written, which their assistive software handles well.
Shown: 200
